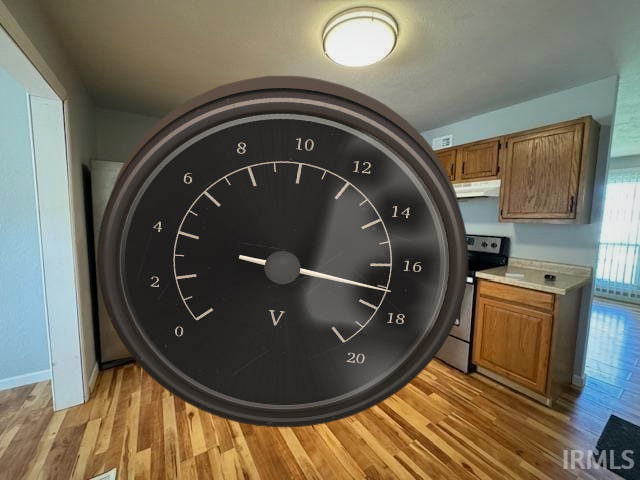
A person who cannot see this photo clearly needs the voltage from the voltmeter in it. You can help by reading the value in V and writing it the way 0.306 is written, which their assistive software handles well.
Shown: 17
